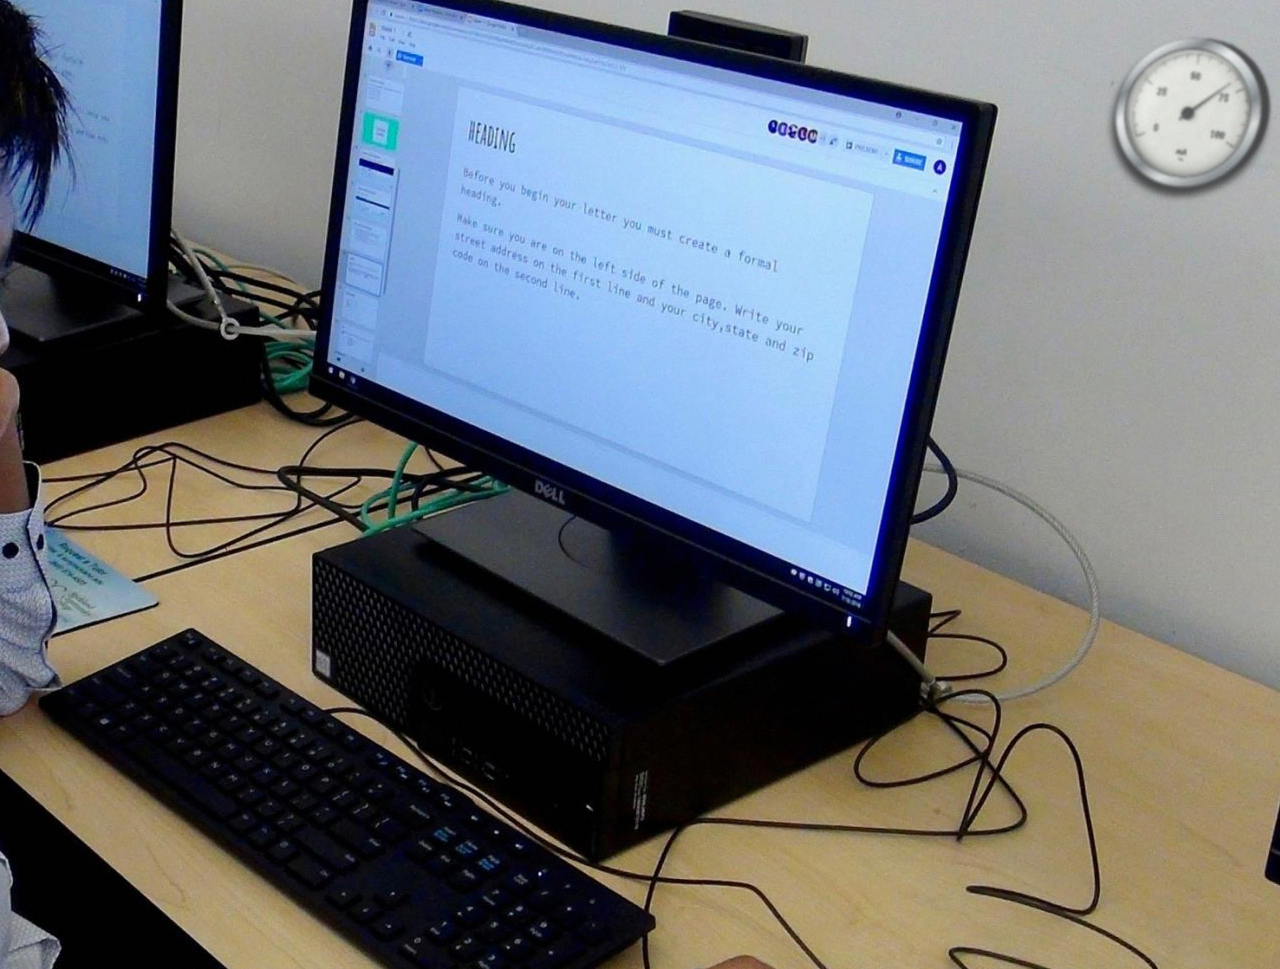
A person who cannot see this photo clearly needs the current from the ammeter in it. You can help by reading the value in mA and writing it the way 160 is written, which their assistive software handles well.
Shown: 70
